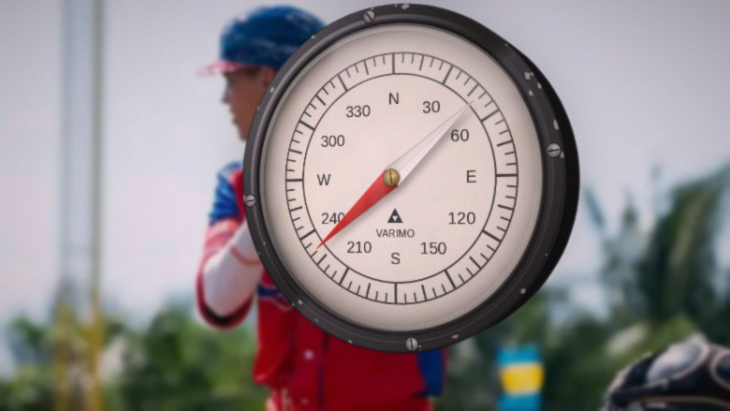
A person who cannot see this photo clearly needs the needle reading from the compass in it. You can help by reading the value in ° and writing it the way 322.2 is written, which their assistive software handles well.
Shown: 230
